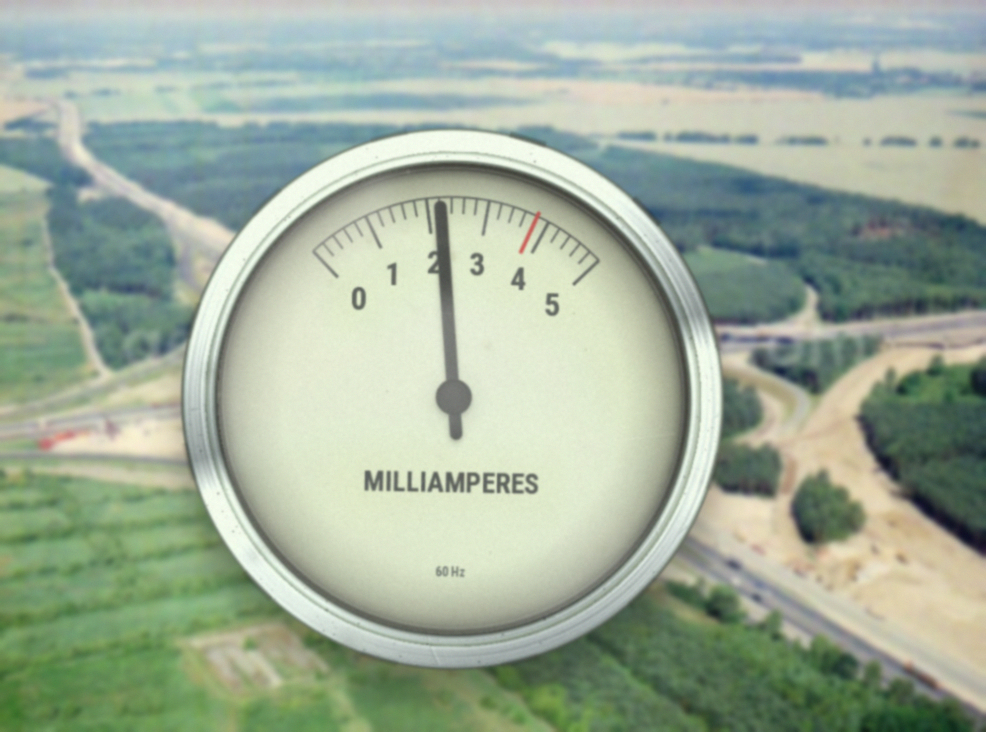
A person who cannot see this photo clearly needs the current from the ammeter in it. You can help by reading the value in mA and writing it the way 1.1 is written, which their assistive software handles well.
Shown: 2.2
